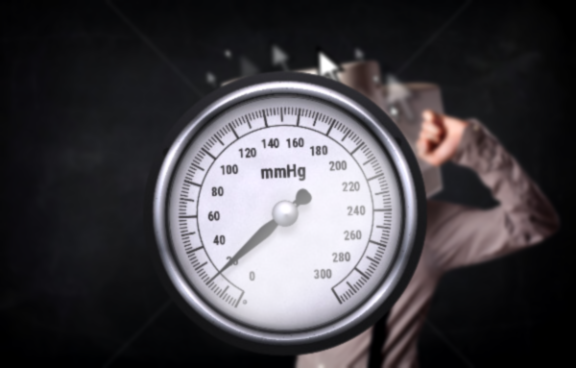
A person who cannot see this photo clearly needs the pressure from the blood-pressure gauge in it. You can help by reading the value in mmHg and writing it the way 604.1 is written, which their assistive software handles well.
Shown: 20
